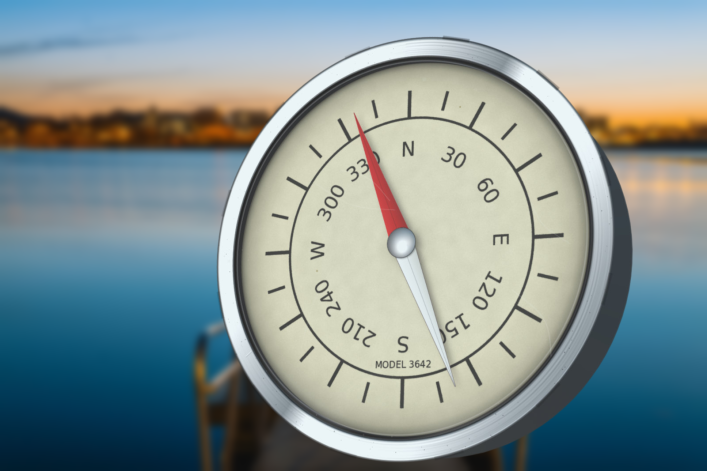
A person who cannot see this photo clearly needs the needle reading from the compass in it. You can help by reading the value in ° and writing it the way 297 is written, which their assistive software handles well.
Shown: 337.5
